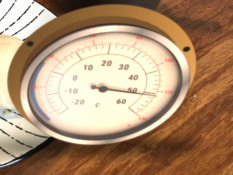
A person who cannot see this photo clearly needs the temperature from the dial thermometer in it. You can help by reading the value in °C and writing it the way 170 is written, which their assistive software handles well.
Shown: 50
